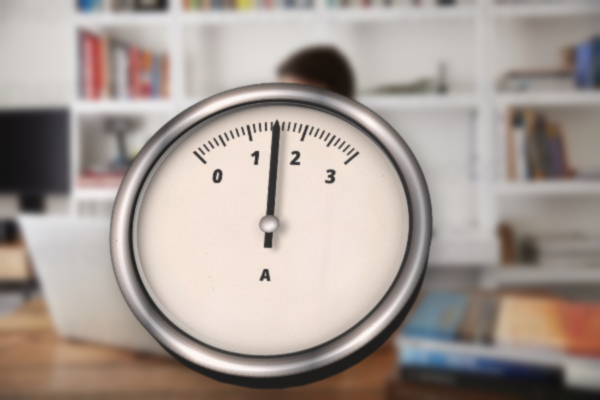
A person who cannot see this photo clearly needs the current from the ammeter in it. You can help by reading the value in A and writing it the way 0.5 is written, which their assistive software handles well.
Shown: 1.5
